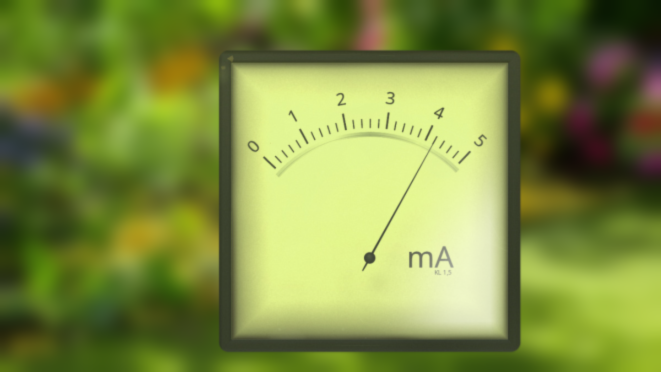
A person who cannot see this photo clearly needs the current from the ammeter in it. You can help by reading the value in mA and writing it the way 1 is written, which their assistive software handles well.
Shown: 4.2
